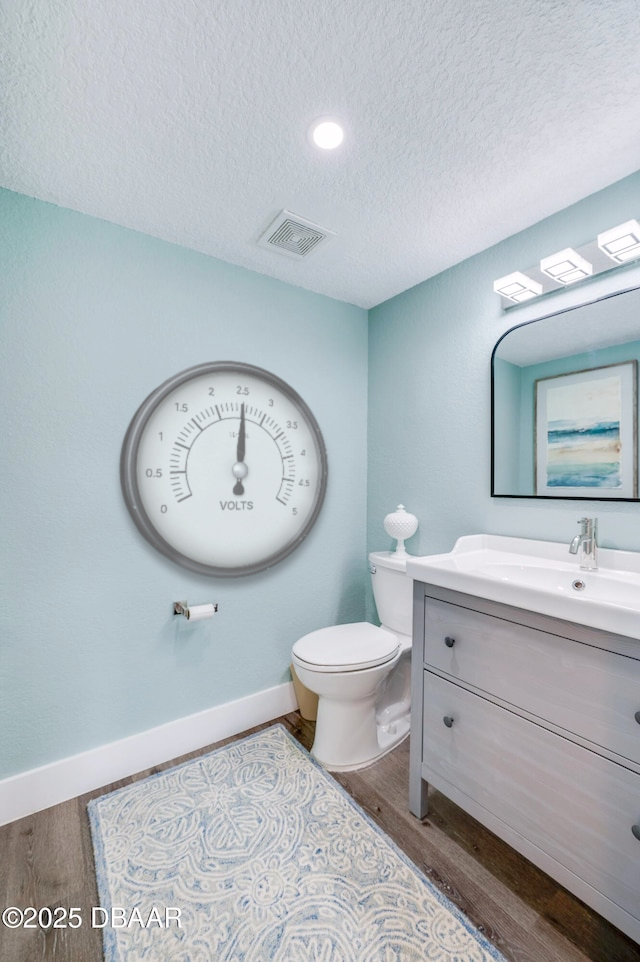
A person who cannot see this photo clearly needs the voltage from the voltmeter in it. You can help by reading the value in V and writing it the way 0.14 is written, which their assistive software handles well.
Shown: 2.5
